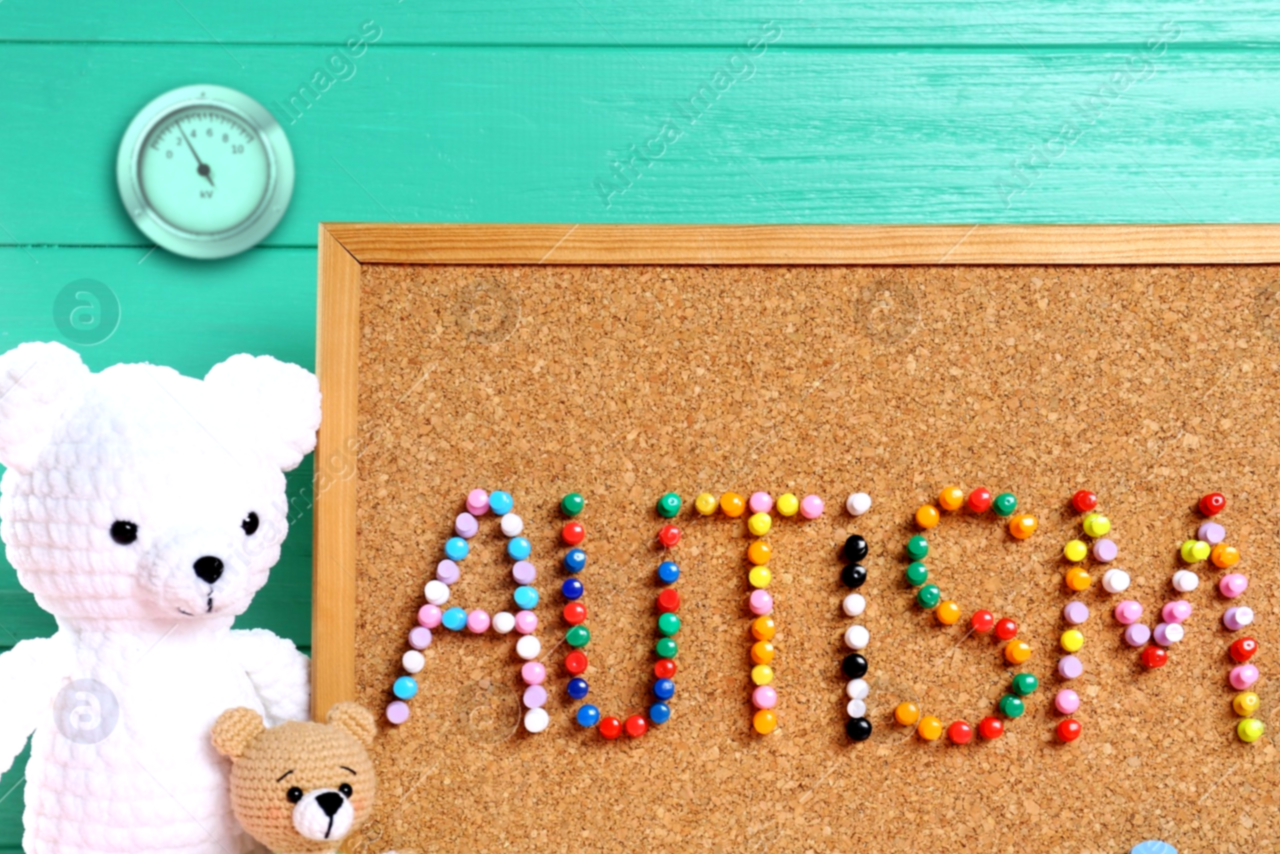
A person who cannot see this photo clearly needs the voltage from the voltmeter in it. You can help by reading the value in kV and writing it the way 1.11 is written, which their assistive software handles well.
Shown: 3
